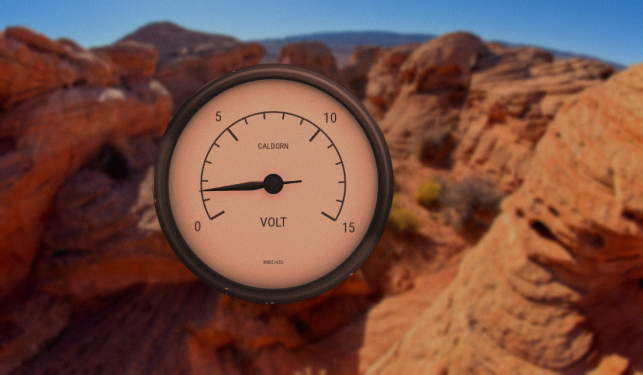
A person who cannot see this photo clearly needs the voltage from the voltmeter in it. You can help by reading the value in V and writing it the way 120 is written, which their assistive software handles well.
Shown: 1.5
